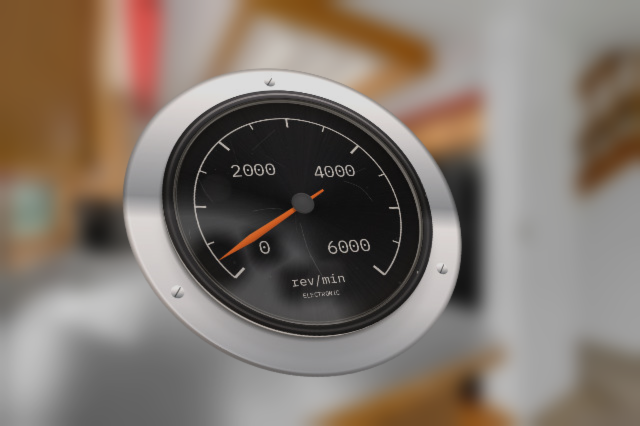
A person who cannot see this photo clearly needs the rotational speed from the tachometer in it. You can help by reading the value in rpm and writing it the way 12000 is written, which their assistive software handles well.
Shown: 250
